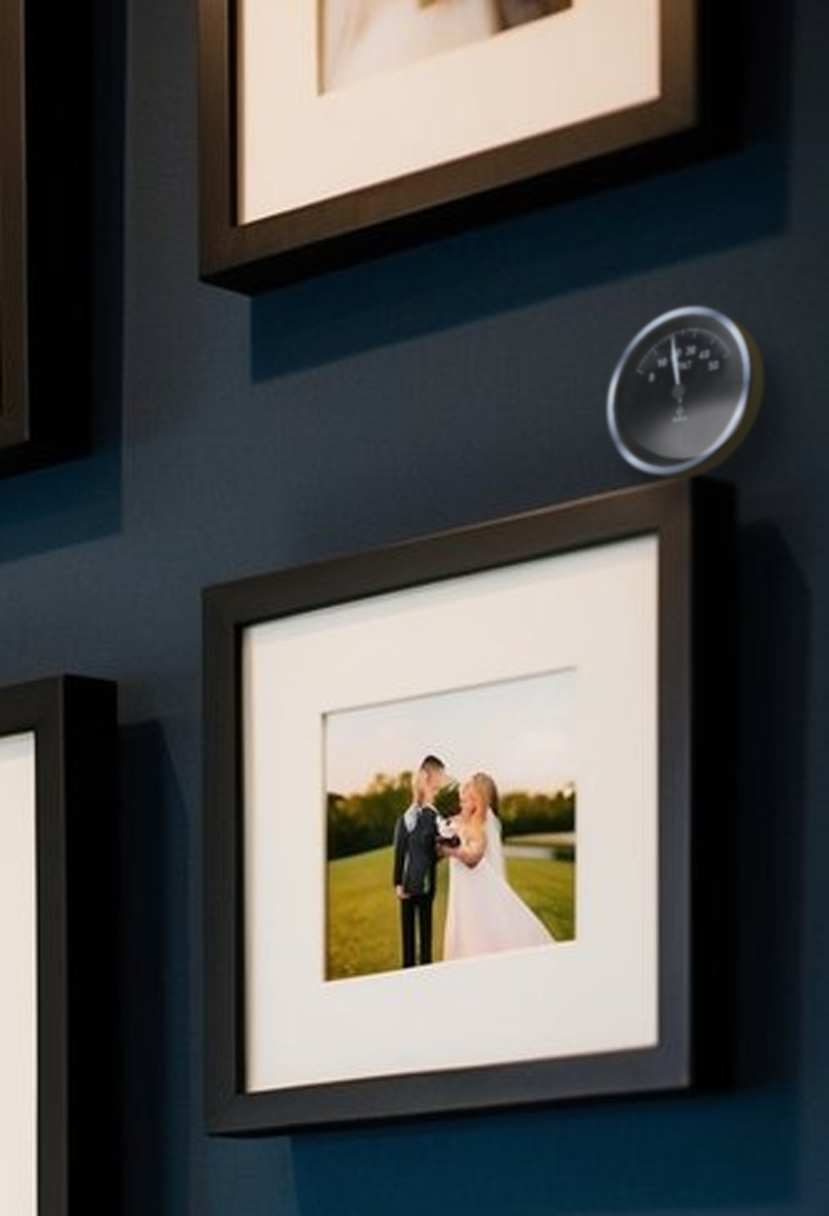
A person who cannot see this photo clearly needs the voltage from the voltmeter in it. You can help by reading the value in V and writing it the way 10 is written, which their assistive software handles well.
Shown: 20
